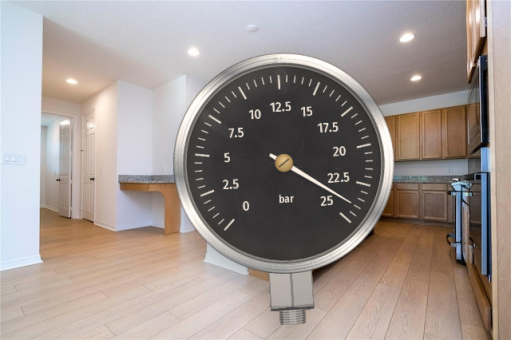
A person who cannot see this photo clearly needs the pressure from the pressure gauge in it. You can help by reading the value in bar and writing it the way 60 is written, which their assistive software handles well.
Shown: 24
